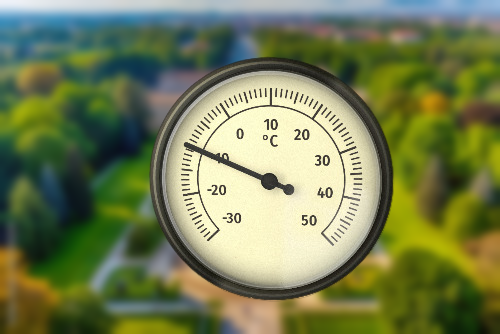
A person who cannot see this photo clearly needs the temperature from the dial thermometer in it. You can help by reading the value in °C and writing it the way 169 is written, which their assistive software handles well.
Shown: -10
